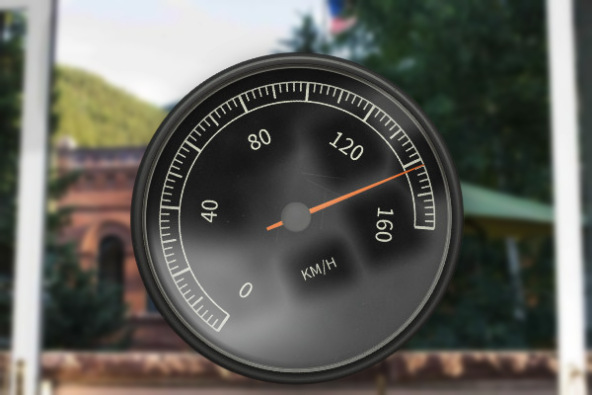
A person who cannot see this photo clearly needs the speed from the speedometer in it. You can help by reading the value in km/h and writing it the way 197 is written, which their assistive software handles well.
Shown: 142
